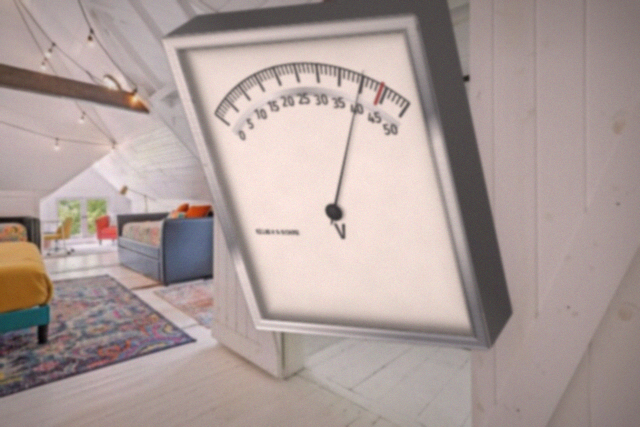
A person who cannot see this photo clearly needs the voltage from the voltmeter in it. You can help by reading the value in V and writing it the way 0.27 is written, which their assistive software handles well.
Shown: 40
